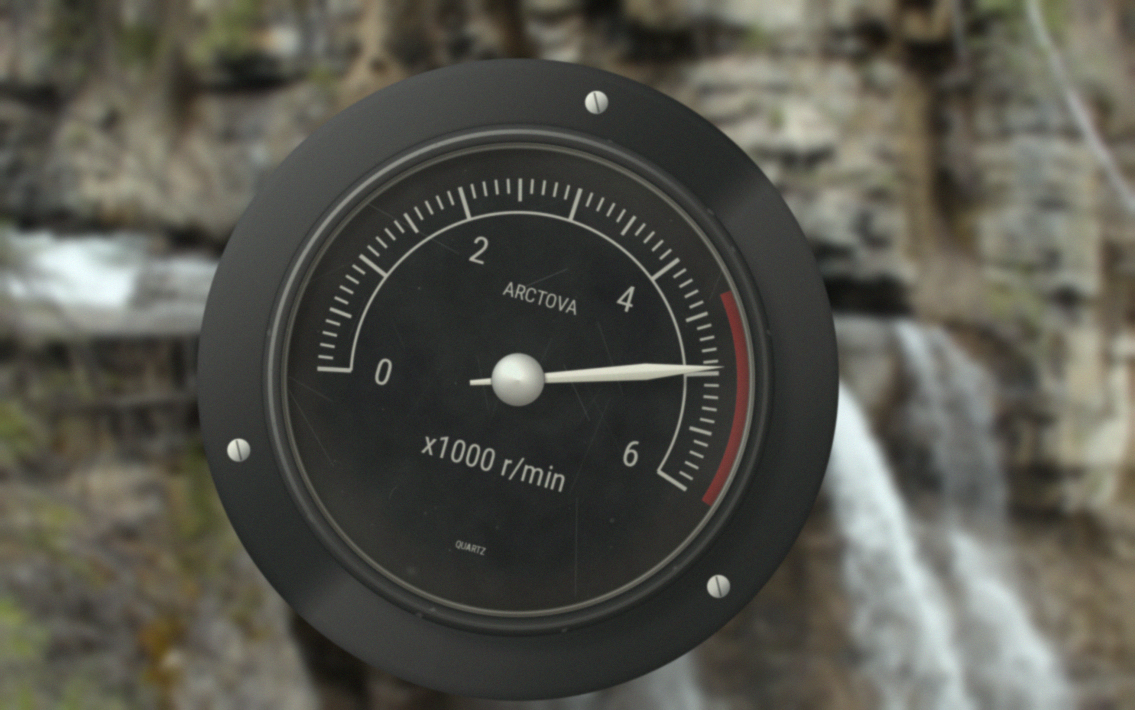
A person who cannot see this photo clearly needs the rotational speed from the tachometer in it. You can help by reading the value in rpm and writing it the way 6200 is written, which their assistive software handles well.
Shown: 4950
